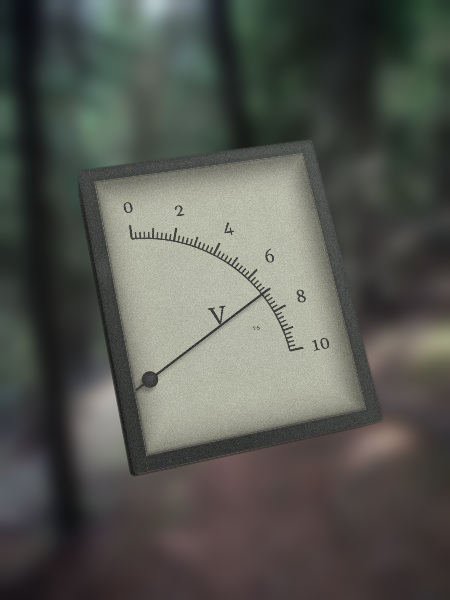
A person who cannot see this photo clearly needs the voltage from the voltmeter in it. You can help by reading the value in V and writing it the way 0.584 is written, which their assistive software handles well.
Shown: 7
